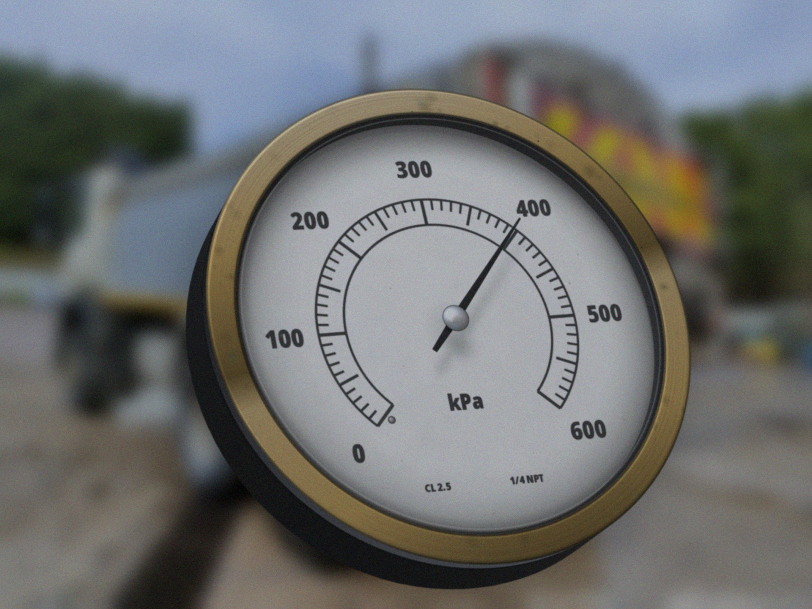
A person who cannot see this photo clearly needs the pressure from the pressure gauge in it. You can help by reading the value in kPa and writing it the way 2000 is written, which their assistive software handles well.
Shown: 395
